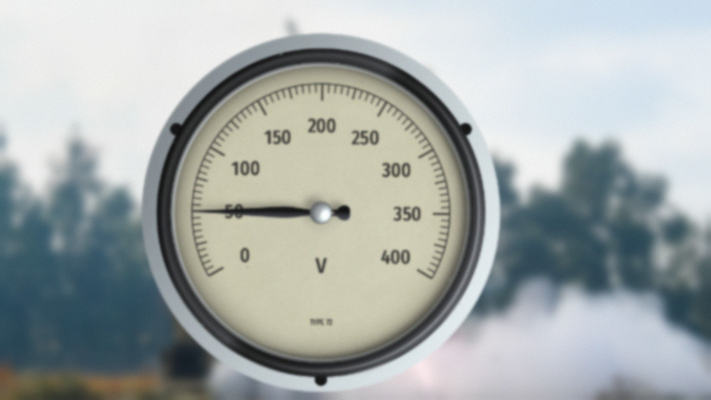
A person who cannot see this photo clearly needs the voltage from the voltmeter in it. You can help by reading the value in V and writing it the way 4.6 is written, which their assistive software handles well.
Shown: 50
